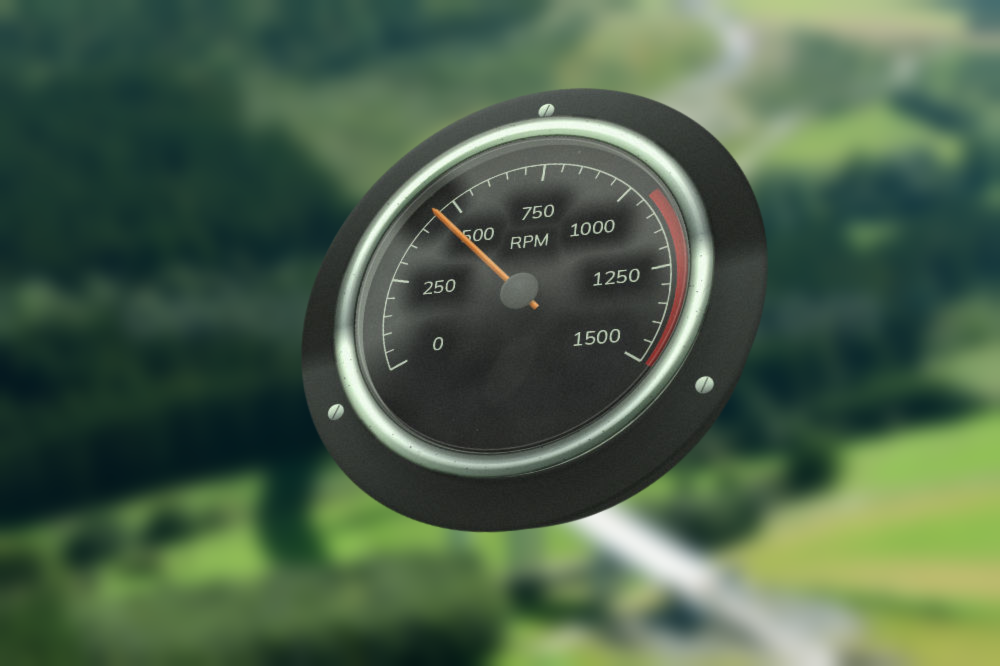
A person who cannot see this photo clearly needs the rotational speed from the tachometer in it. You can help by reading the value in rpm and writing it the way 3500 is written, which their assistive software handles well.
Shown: 450
